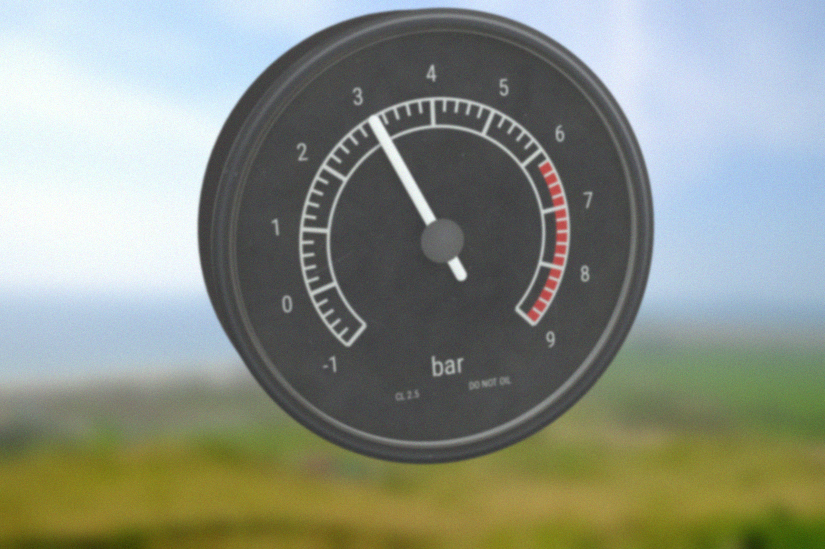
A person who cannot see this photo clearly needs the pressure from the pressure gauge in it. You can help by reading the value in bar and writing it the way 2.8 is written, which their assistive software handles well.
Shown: 3
